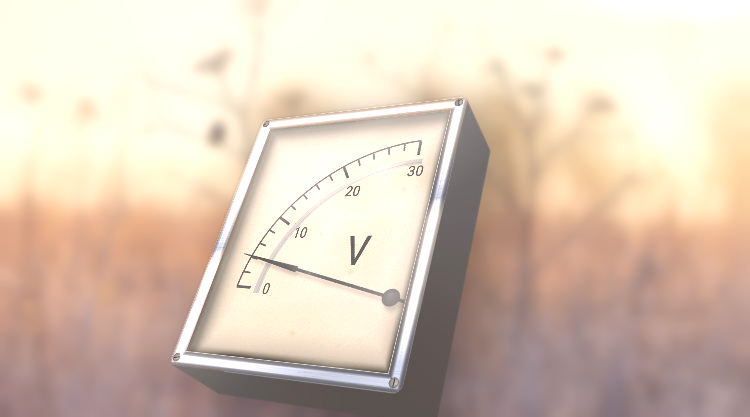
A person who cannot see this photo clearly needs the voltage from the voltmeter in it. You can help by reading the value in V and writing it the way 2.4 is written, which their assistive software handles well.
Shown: 4
